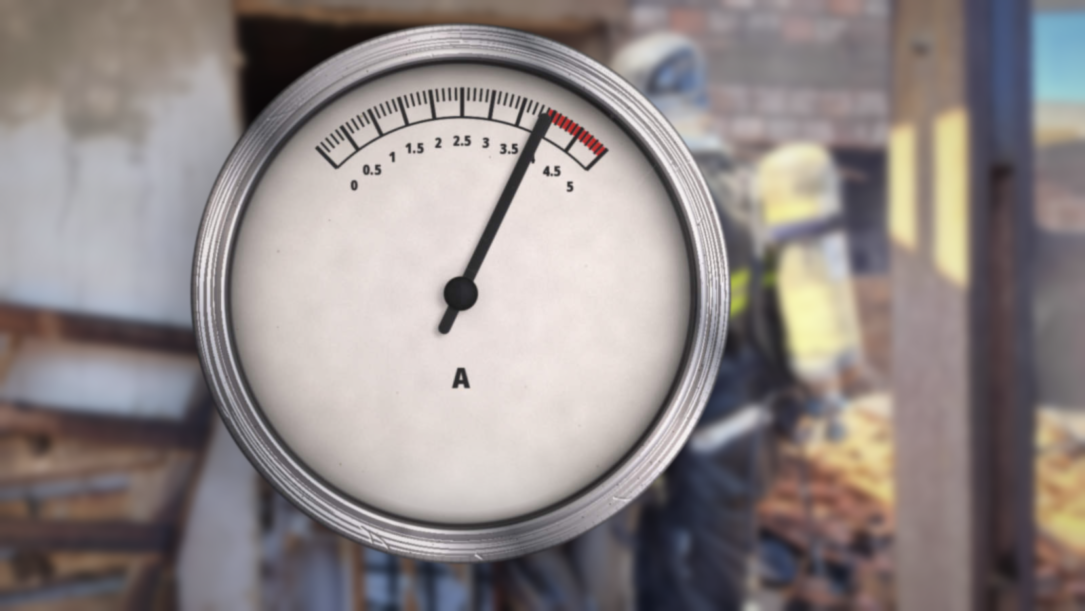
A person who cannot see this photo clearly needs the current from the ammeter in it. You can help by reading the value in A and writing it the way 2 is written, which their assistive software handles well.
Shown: 3.9
